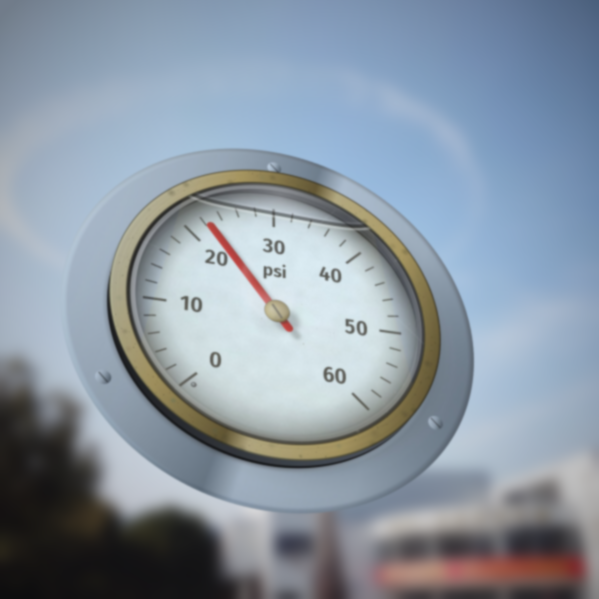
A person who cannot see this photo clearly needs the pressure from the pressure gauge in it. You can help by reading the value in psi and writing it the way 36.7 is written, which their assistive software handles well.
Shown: 22
